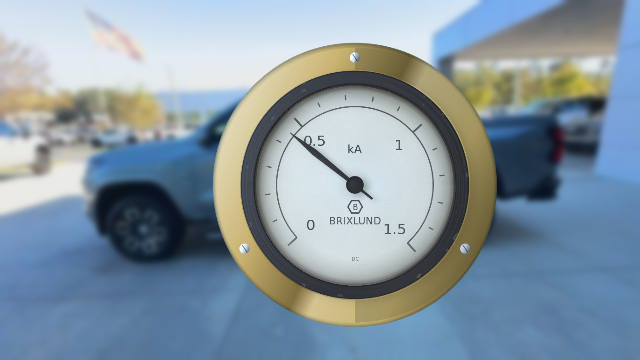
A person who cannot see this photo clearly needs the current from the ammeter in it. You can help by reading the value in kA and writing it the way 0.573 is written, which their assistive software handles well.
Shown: 0.45
